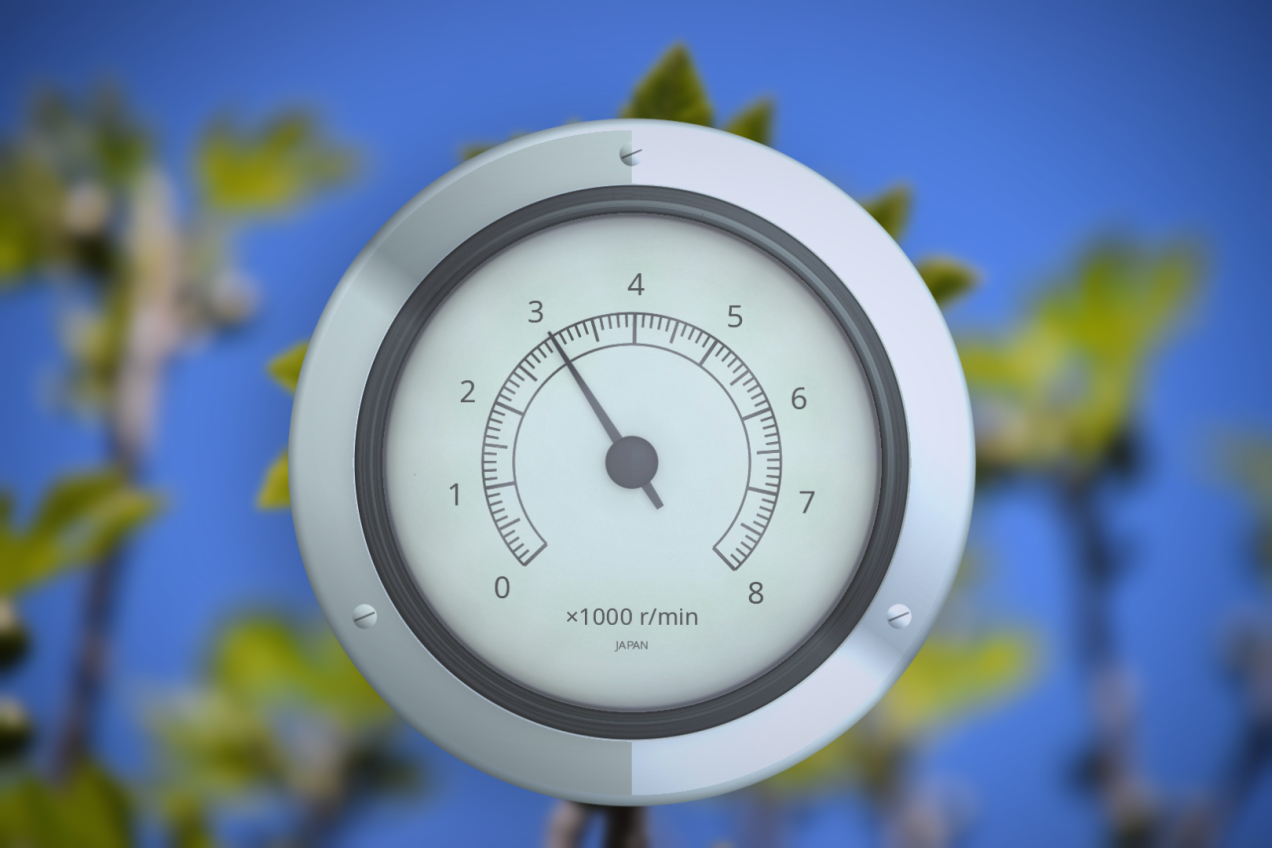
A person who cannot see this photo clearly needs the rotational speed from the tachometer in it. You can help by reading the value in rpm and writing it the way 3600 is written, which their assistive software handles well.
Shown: 3000
